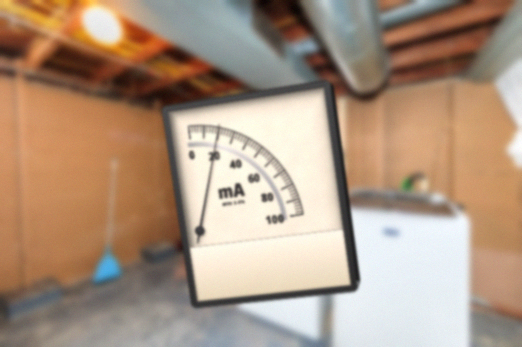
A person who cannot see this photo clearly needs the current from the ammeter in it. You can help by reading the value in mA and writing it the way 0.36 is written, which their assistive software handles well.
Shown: 20
